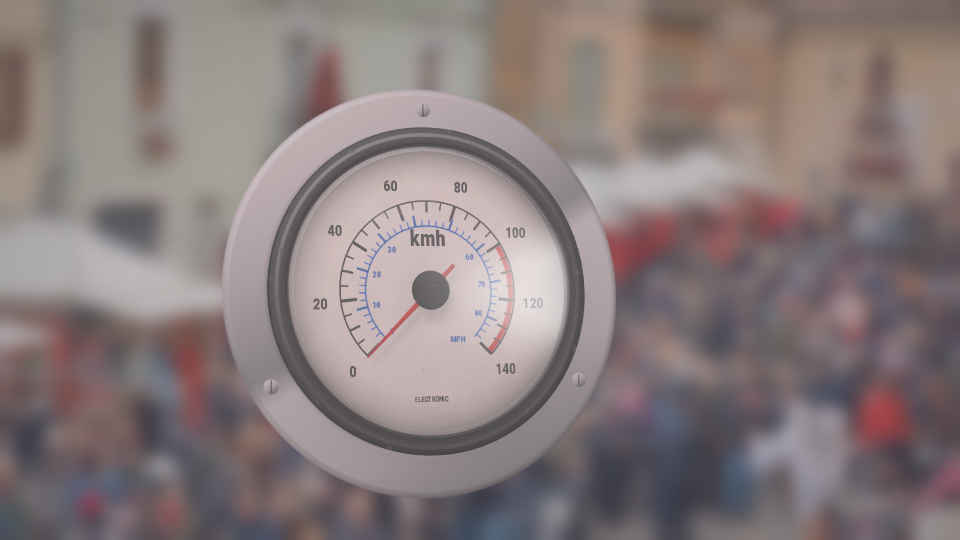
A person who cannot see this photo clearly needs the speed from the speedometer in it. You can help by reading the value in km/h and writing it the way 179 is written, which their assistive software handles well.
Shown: 0
